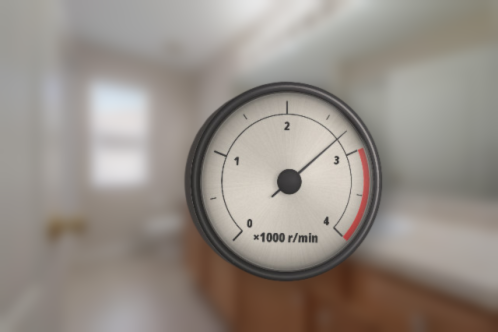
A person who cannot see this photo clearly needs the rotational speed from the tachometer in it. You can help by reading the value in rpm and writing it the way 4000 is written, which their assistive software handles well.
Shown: 2750
